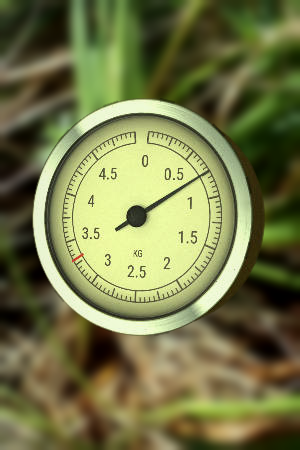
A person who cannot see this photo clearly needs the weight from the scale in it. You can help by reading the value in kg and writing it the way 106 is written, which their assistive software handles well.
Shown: 0.75
